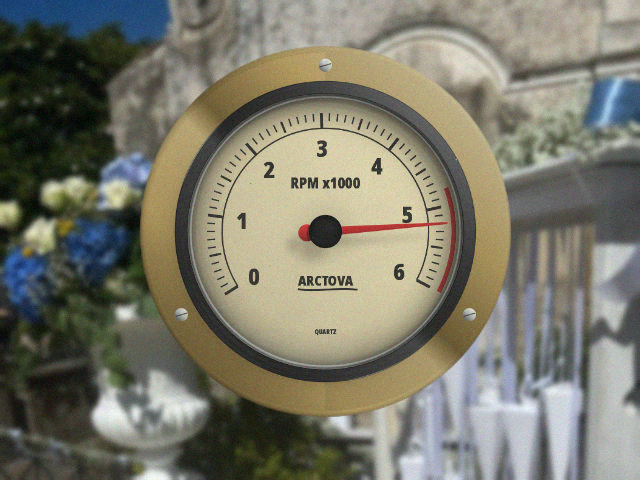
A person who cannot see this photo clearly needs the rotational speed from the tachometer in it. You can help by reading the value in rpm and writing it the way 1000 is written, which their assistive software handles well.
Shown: 5200
